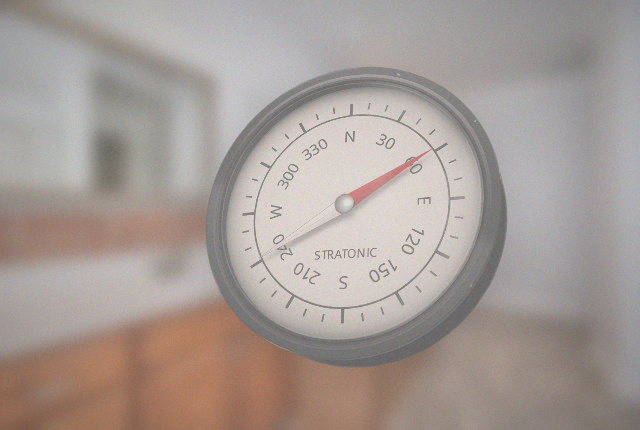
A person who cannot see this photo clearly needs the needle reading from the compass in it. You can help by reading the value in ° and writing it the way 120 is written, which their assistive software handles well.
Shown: 60
